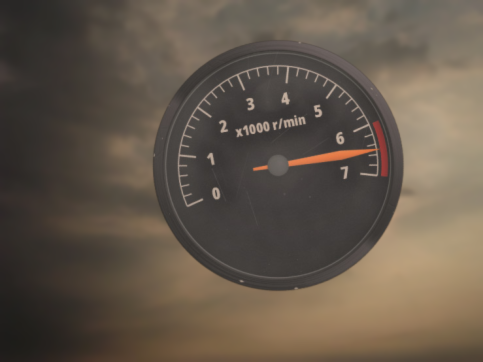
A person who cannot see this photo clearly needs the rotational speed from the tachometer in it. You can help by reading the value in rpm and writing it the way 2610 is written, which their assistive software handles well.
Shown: 6500
